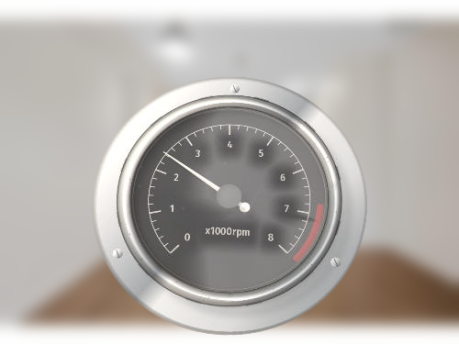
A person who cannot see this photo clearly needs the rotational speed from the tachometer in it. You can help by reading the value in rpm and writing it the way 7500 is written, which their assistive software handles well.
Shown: 2400
